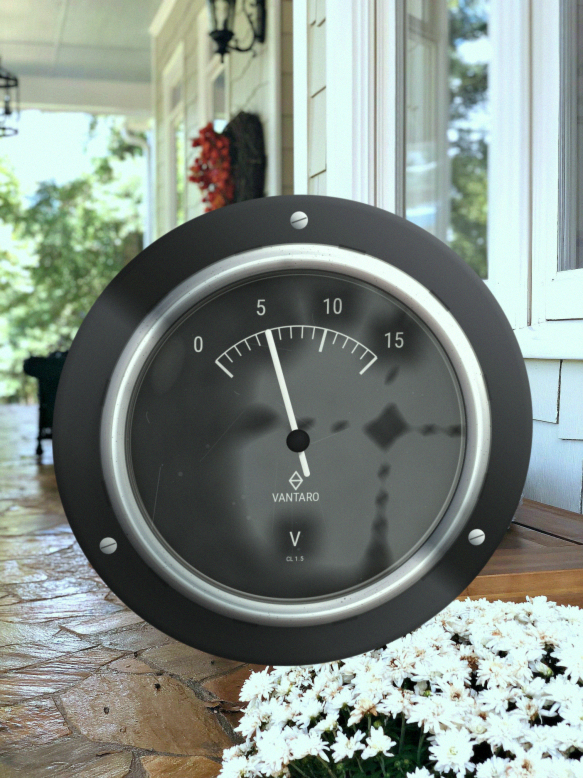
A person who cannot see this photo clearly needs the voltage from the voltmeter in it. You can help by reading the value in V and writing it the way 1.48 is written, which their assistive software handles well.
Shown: 5
